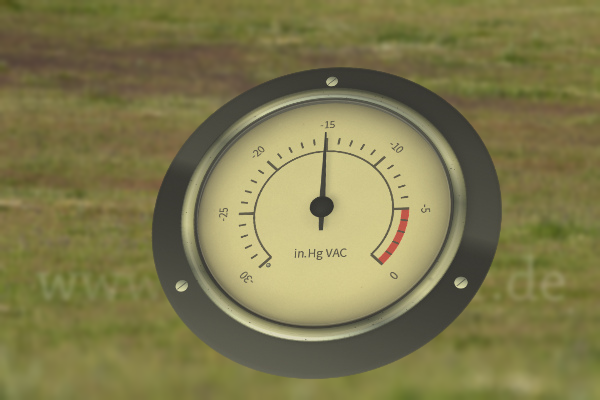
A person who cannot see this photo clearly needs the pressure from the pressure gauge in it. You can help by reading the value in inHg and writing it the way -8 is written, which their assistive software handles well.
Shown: -15
